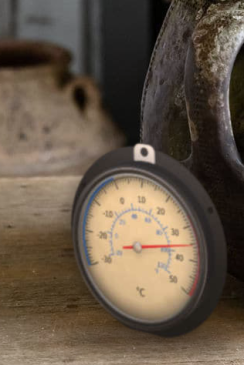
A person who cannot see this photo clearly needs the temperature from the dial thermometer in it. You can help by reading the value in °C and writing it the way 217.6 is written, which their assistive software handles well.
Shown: 35
